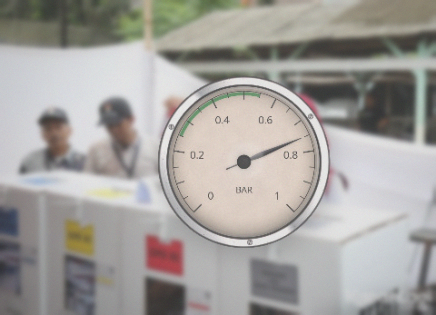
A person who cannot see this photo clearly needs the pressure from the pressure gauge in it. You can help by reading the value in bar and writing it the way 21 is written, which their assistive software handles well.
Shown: 0.75
